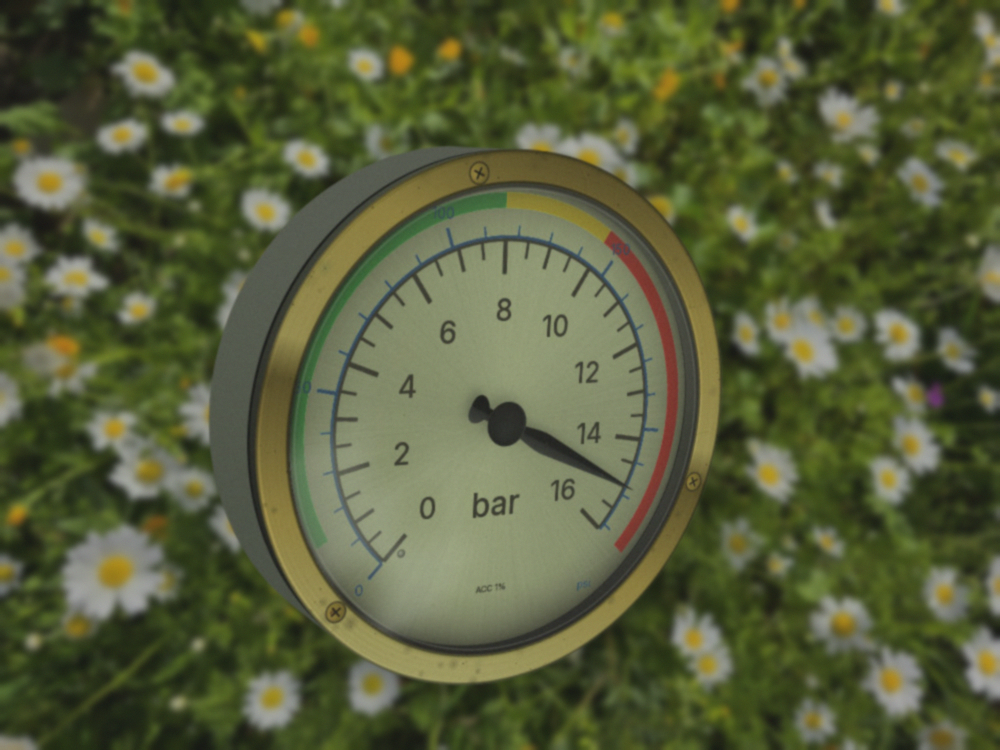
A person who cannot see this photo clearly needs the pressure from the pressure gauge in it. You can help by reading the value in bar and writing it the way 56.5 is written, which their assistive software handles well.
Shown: 15
